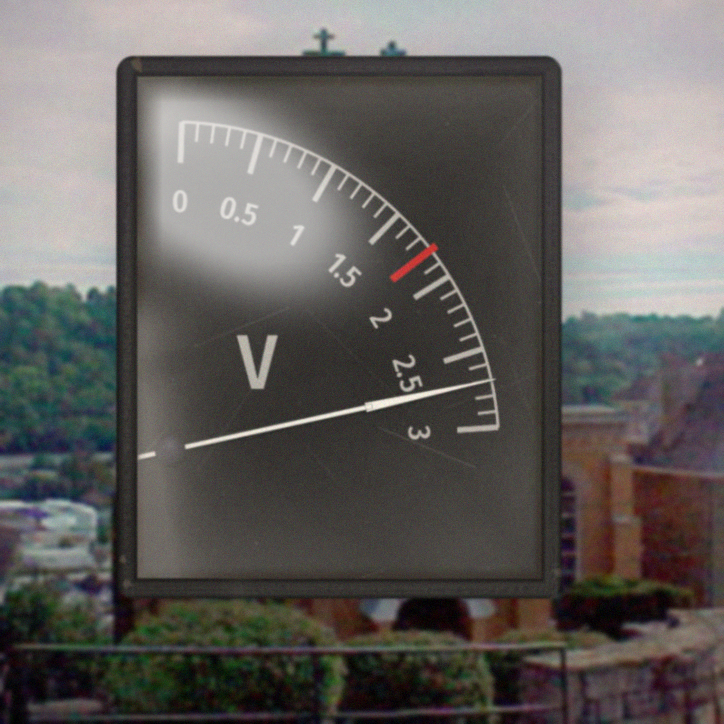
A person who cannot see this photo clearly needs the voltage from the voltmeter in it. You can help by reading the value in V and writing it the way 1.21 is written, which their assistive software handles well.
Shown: 2.7
